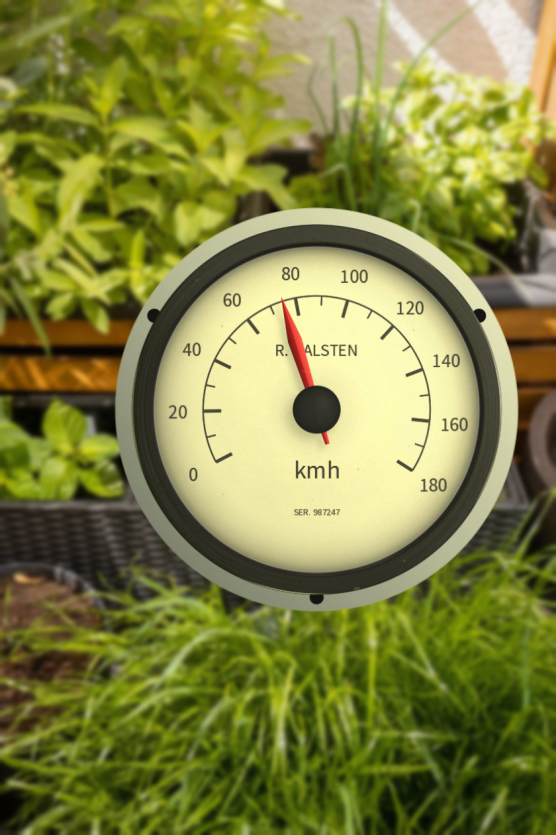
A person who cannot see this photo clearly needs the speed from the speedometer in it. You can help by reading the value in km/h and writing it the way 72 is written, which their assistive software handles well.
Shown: 75
